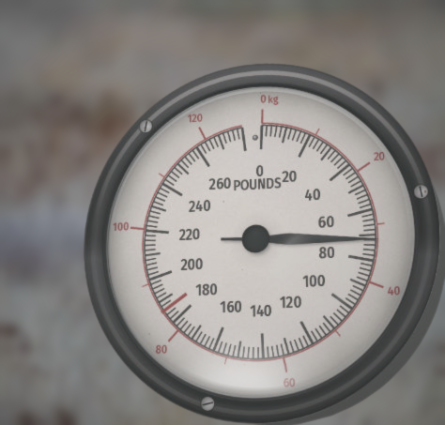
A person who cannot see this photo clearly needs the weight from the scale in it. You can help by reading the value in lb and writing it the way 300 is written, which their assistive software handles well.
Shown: 72
